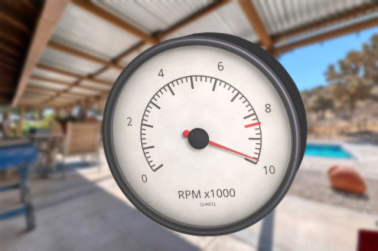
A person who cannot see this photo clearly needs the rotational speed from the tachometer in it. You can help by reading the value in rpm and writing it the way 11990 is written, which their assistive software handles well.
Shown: 9800
